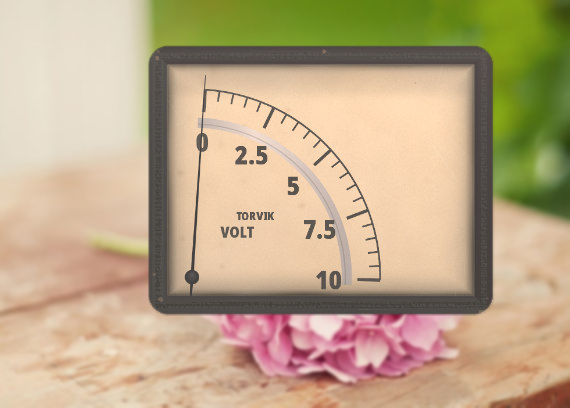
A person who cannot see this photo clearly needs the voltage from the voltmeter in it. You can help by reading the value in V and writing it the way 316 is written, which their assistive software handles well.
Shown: 0
